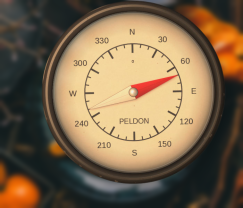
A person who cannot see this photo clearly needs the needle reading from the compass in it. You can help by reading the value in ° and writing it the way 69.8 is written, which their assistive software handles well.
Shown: 70
